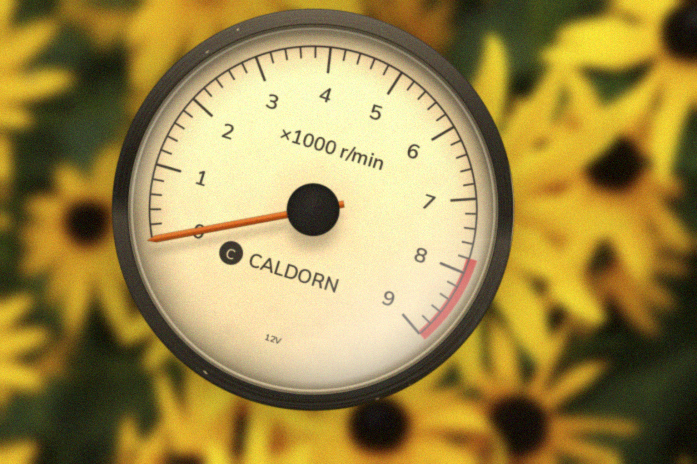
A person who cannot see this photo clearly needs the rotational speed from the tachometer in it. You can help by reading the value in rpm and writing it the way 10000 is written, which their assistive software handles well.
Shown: 0
